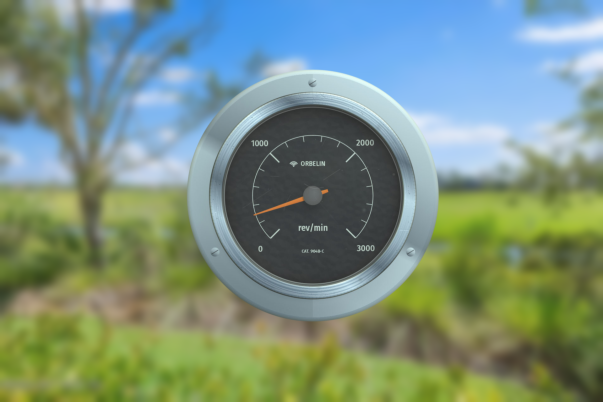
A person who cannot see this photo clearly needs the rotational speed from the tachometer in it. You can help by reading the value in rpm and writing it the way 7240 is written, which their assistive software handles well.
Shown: 300
